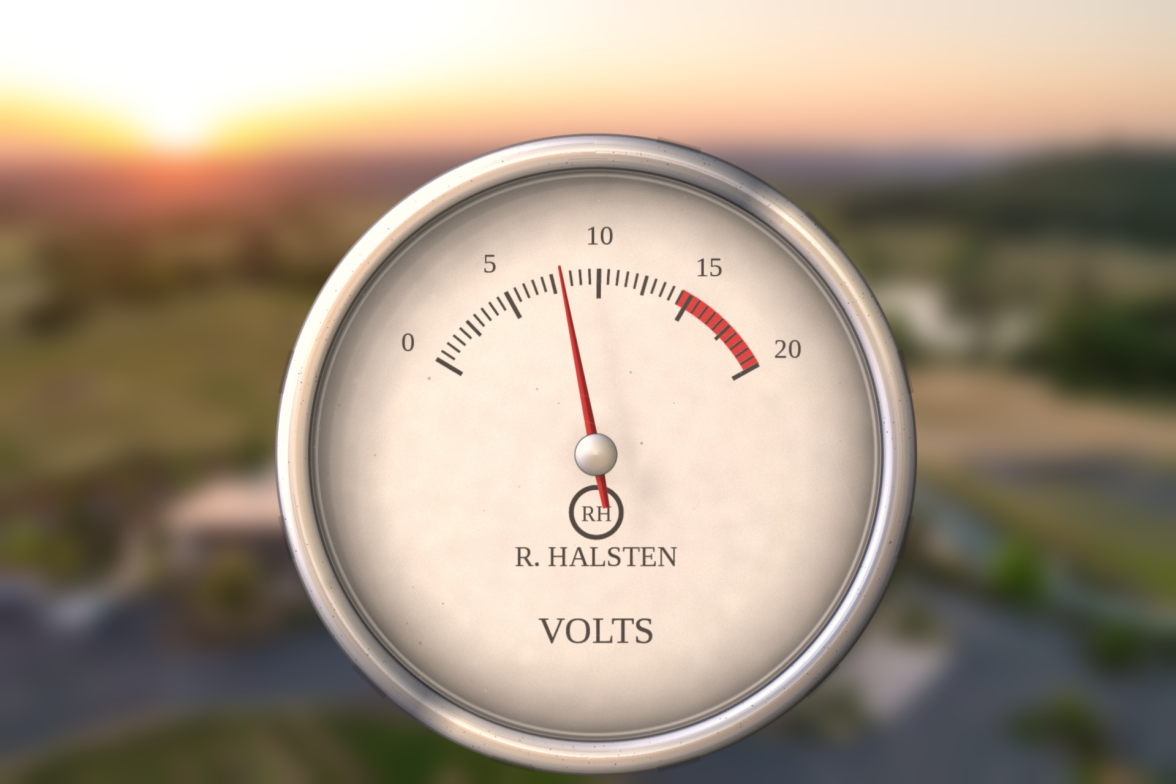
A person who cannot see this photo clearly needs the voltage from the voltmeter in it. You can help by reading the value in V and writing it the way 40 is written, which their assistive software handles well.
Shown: 8
